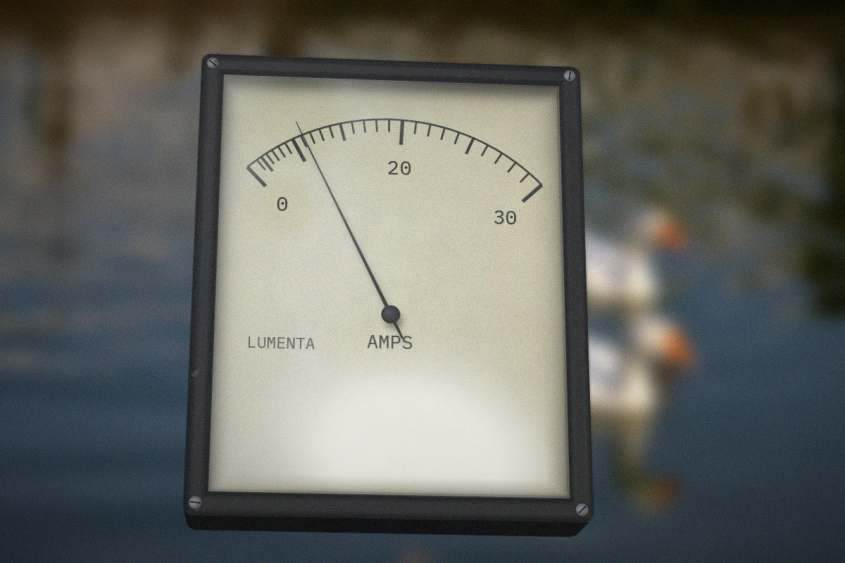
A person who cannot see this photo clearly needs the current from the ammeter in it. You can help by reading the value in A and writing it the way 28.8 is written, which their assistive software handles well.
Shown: 11
